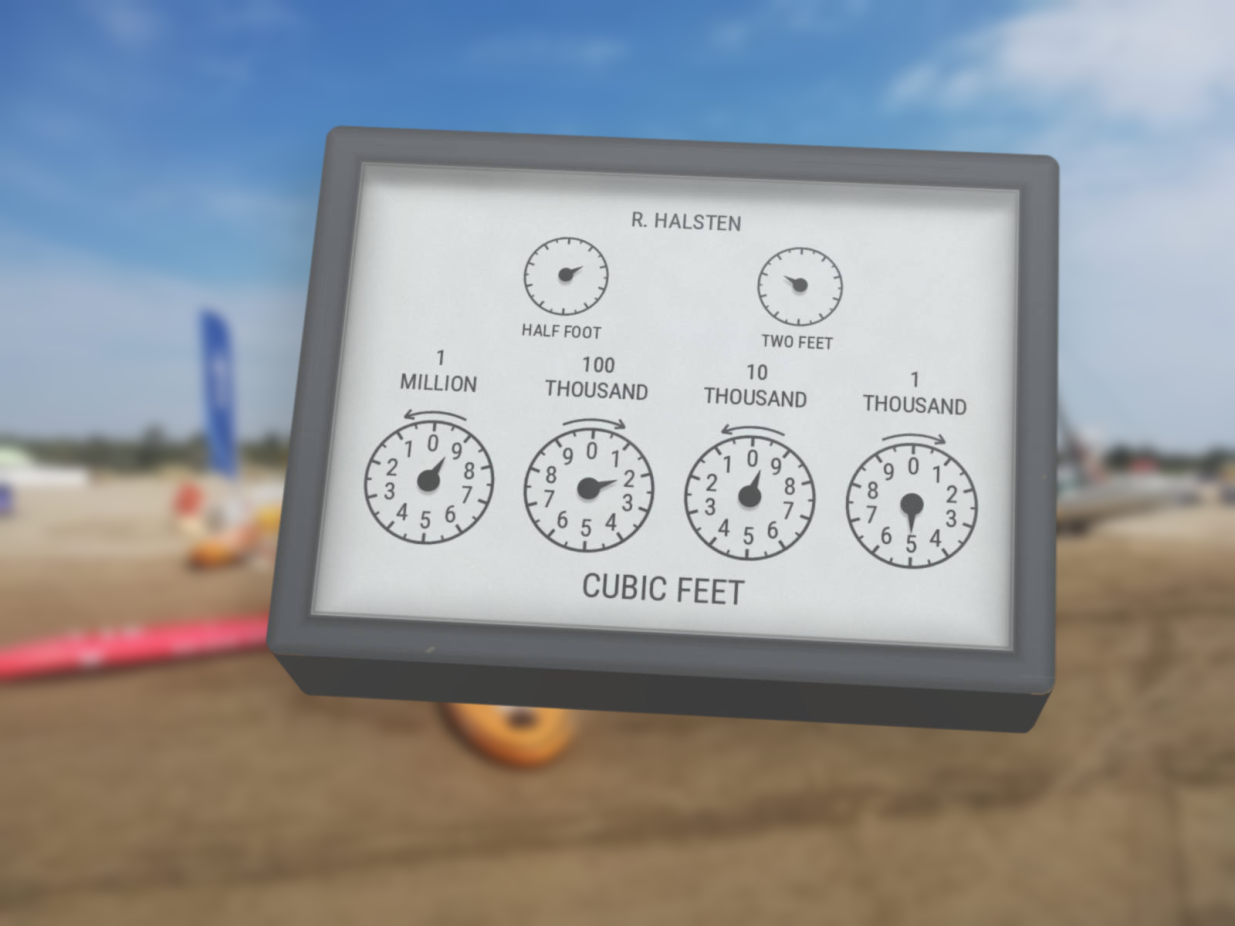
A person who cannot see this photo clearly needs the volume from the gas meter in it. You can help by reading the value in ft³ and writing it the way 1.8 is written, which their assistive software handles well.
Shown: 919500
